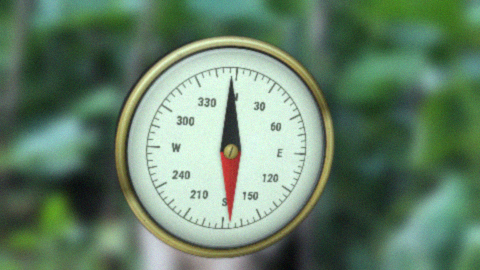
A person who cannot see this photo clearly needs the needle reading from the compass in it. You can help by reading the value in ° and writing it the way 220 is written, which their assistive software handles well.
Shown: 175
